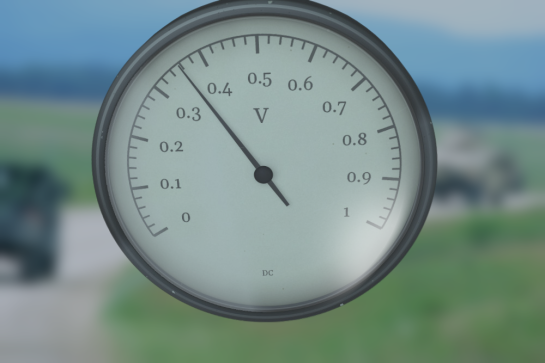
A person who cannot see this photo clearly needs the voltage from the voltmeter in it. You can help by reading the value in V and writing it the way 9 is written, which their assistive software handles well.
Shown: 0.36
